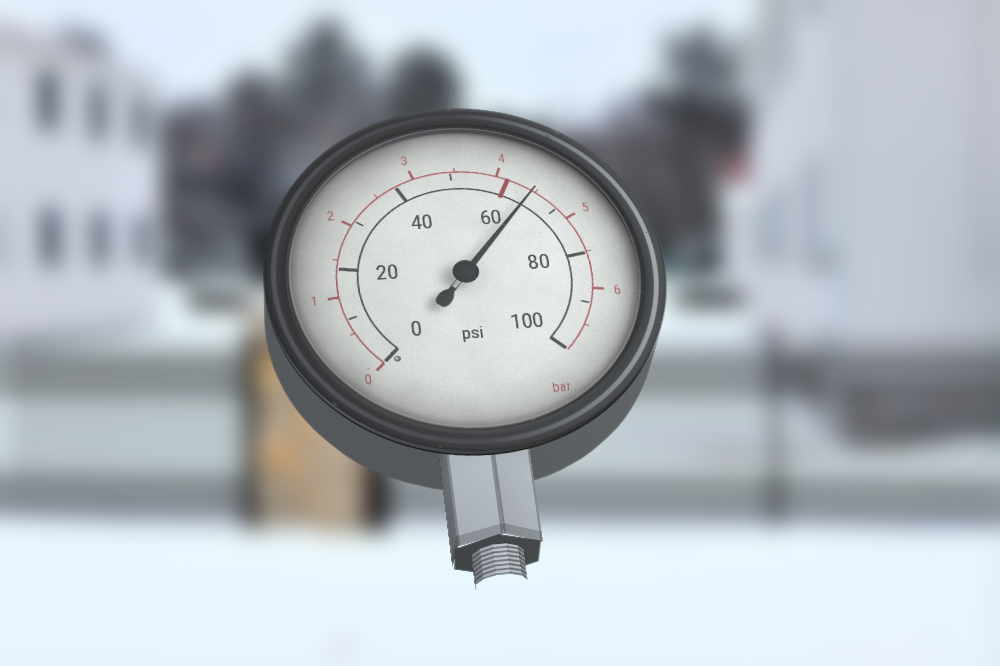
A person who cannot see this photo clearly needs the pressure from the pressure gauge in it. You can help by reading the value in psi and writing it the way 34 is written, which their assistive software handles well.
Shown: 65
